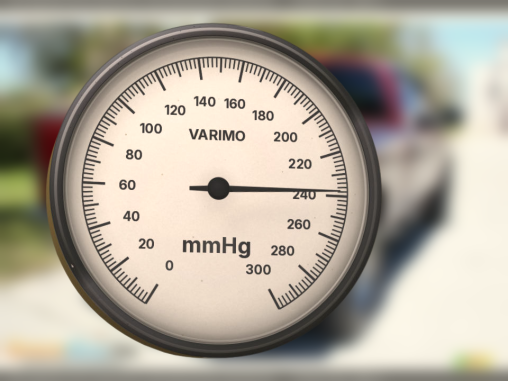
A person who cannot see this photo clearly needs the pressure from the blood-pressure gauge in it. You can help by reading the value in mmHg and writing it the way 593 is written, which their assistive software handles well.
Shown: 238
